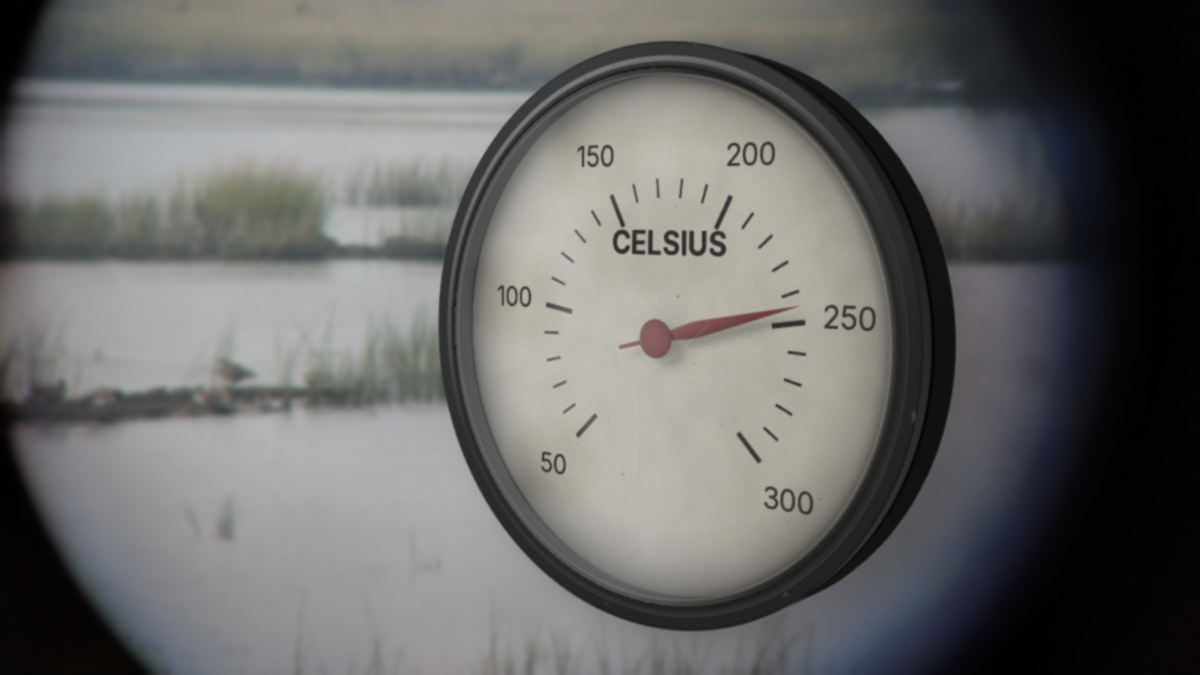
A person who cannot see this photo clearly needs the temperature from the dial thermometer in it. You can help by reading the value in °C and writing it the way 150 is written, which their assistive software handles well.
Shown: 245
